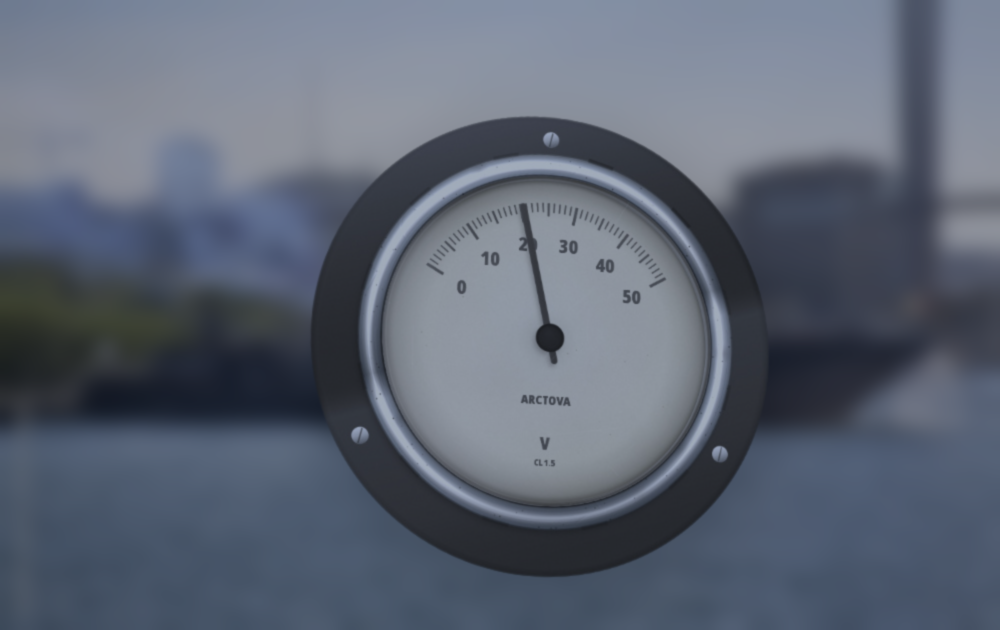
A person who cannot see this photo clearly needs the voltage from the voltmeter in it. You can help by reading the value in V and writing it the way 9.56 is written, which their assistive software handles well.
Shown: 20
